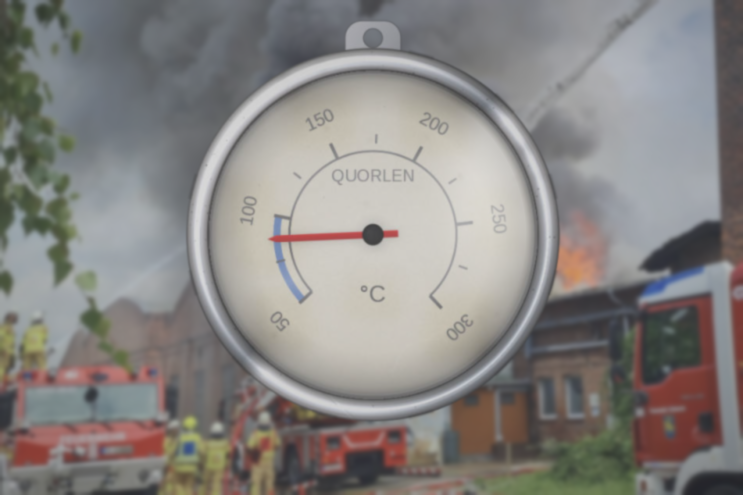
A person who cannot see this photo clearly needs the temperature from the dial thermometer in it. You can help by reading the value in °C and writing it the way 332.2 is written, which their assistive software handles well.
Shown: 87.5
